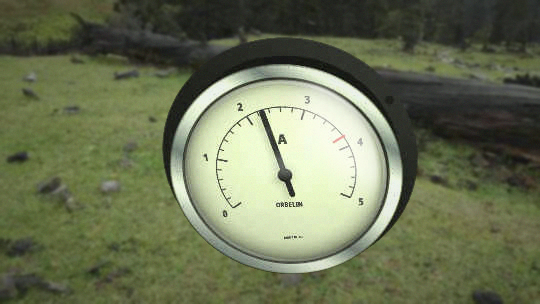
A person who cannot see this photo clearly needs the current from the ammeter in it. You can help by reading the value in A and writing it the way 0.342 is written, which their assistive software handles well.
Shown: 2.3
